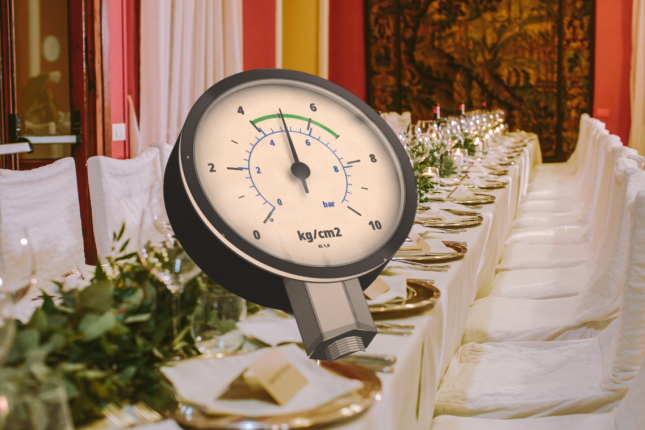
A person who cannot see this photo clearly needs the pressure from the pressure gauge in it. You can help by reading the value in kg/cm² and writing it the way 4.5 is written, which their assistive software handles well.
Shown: 5
